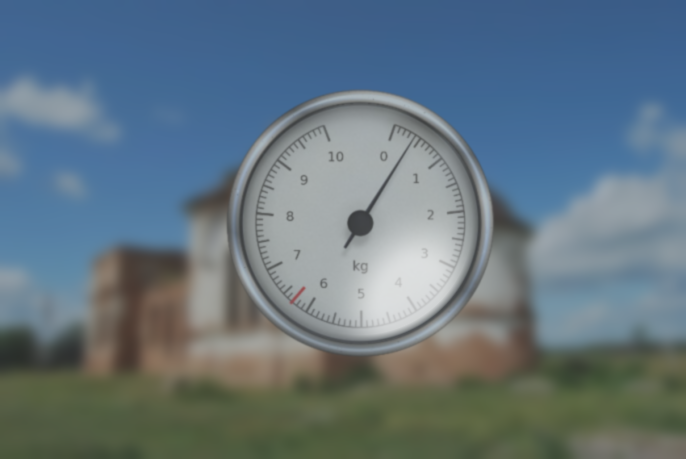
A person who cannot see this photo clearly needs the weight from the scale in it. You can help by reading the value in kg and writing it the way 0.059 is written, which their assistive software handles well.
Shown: 0.4
